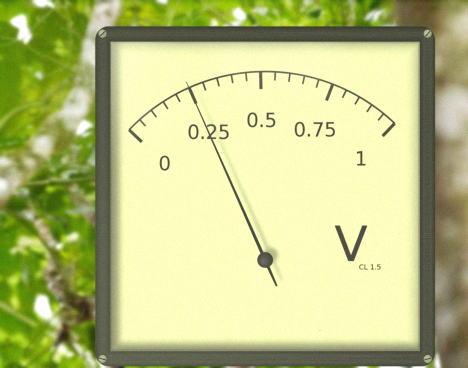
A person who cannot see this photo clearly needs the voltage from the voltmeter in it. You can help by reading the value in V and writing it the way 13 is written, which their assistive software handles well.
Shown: 0.25
